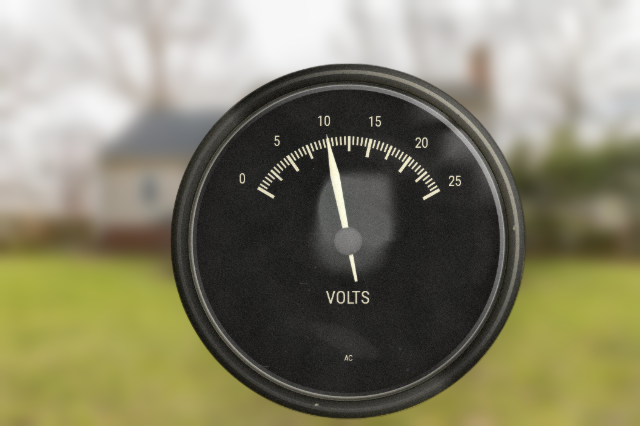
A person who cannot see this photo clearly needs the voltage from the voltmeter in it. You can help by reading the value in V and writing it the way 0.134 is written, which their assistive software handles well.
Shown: 10
